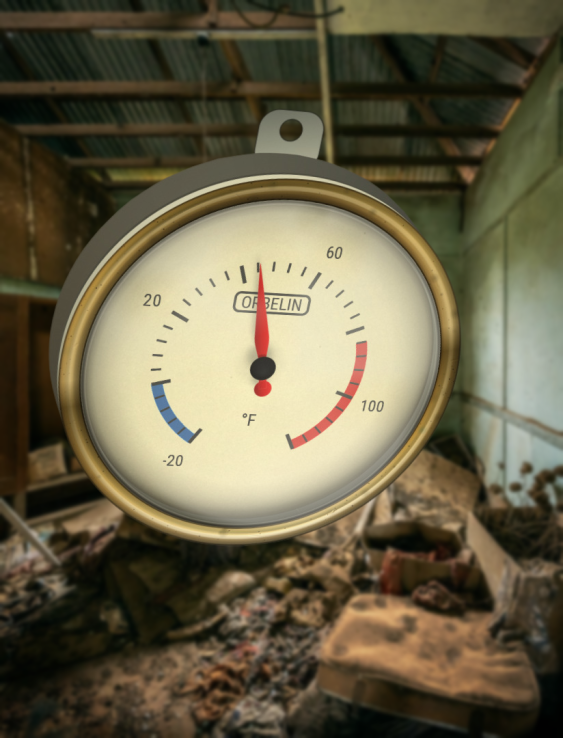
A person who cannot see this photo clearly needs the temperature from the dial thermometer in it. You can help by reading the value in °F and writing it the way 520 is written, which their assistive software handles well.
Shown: 44
